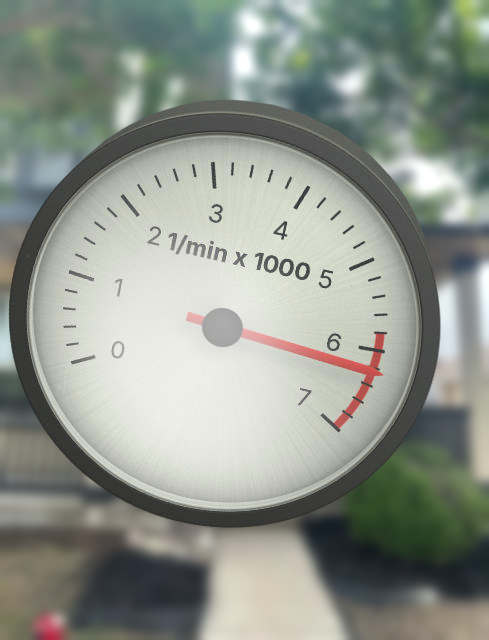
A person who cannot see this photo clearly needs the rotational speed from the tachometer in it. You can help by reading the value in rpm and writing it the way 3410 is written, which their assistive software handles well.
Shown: 6200
